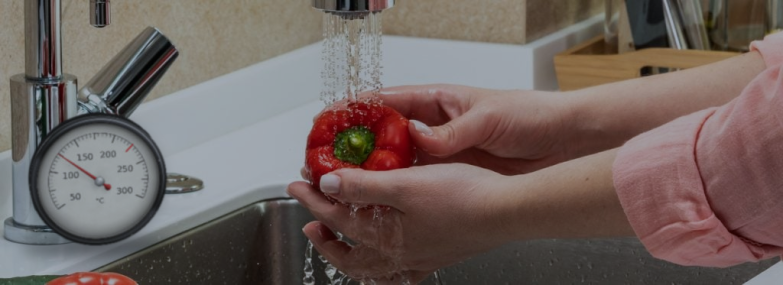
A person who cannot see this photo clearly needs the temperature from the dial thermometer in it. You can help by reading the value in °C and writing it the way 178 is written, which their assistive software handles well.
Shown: 125
